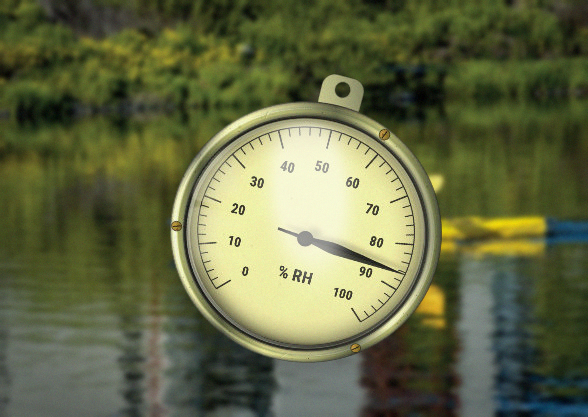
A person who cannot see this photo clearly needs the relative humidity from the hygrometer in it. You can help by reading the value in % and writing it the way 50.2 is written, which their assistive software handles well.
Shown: 86
